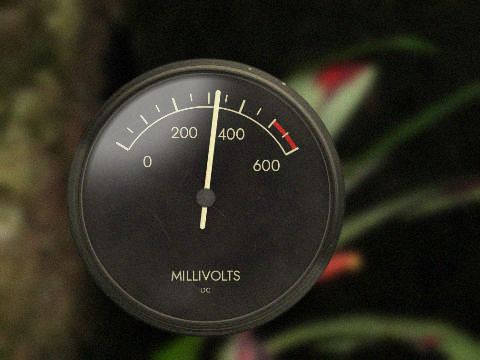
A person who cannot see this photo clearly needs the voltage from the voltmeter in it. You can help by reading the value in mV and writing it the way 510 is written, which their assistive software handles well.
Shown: 325
